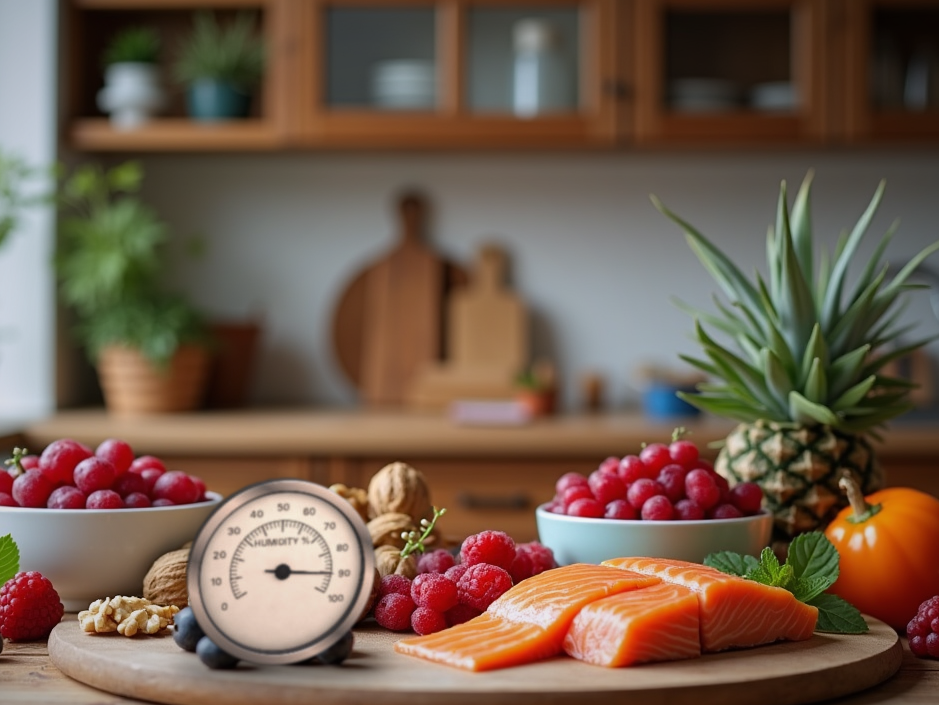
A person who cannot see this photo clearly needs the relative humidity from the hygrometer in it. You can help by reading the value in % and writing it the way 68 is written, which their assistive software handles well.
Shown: 90
